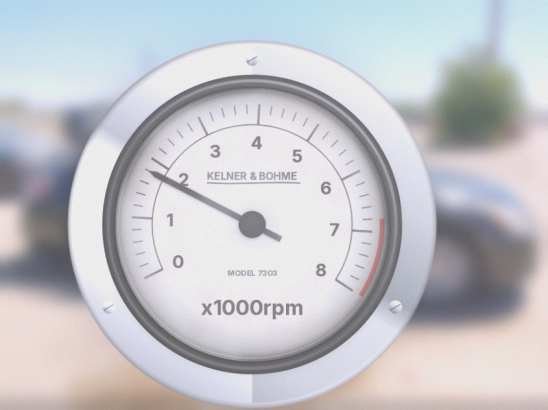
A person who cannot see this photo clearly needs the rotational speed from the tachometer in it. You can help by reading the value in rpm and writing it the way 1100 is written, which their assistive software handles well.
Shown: 1800
